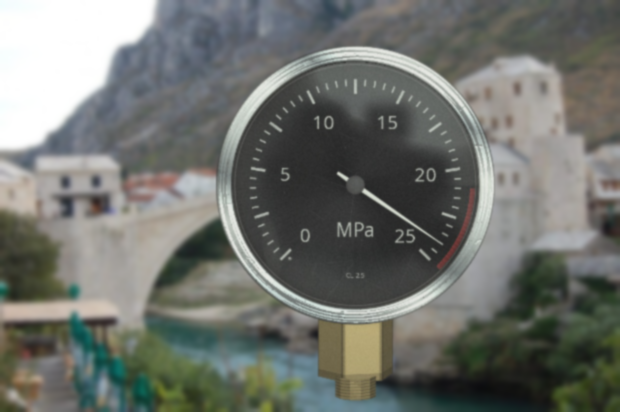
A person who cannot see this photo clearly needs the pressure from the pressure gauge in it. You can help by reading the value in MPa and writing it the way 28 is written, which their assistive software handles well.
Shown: 24
